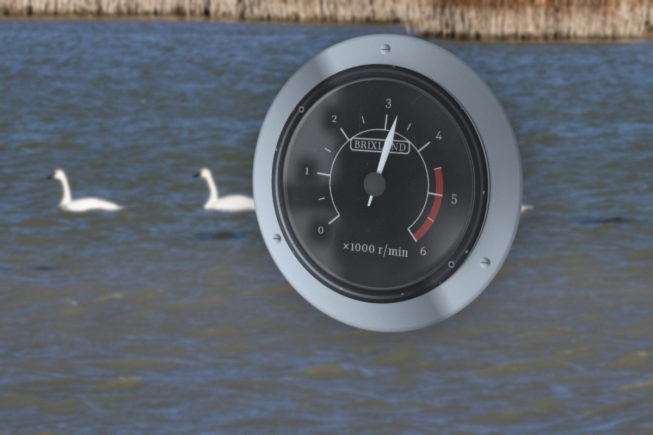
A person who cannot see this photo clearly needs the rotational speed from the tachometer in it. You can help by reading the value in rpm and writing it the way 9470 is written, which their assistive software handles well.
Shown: 3250
